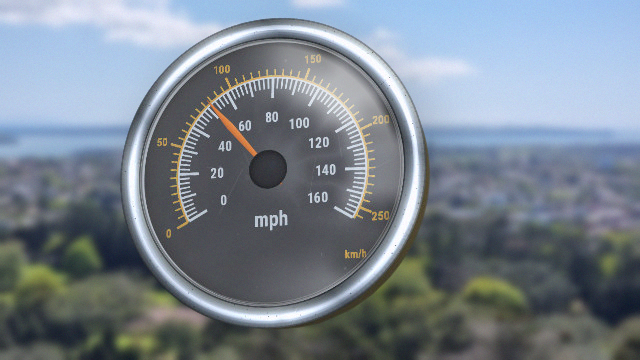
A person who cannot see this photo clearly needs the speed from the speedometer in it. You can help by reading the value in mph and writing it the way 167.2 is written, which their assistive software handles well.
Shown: 52
